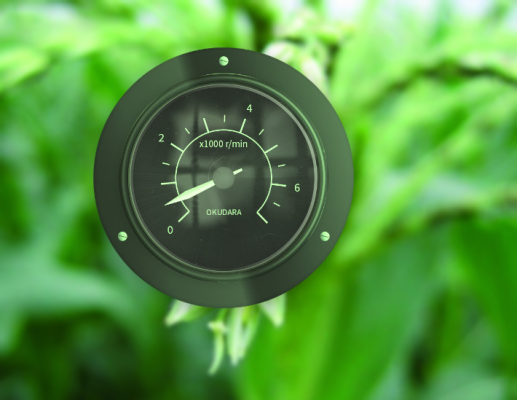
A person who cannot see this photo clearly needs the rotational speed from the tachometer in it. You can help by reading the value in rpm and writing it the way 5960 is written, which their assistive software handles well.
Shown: 500
